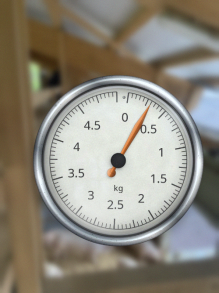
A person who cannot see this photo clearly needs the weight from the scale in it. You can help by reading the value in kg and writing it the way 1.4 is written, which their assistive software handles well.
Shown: 0.3
